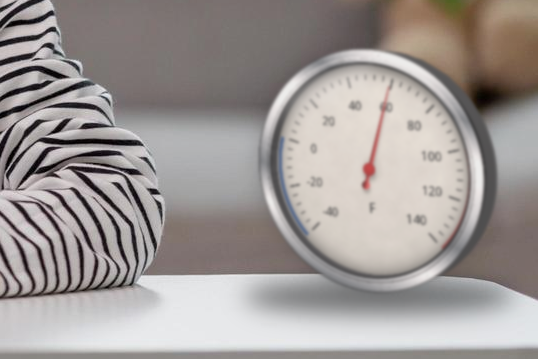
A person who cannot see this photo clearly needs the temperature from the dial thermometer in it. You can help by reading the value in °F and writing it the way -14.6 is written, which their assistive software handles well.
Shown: 60
